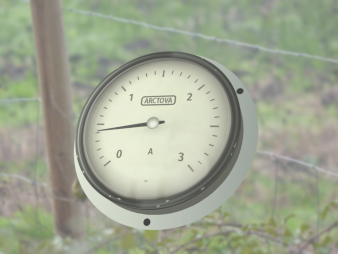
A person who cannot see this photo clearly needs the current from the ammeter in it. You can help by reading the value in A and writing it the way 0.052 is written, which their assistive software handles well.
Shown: 0.4
